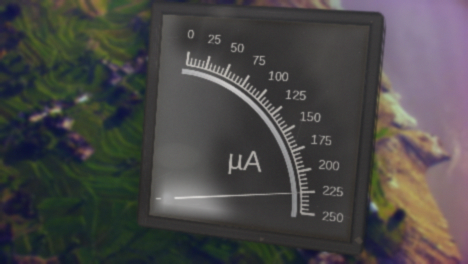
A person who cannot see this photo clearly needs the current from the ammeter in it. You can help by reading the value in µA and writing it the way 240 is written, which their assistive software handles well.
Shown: 225
